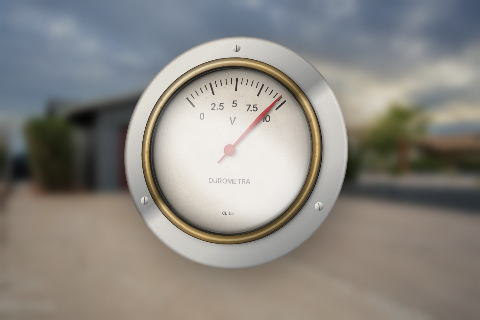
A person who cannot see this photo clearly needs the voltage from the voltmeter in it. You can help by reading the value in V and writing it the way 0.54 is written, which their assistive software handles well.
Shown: 9.5
